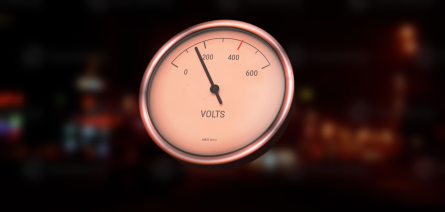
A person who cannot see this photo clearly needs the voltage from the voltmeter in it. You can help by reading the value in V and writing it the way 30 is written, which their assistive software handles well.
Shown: 150
